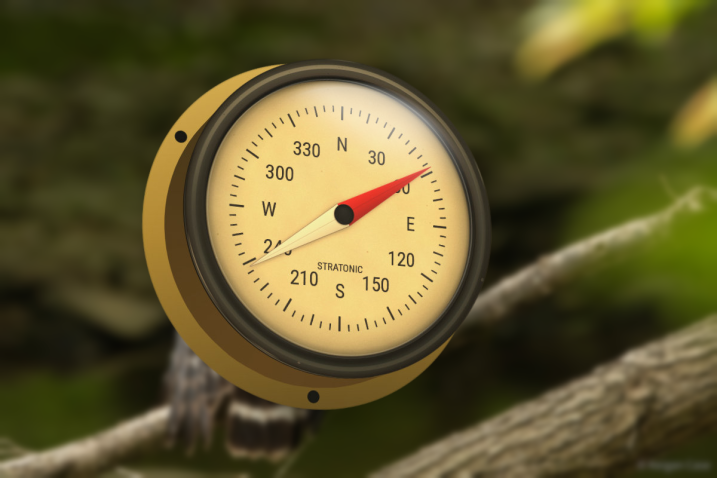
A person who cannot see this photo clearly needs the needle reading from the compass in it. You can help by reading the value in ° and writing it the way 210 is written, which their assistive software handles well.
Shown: 57.5
